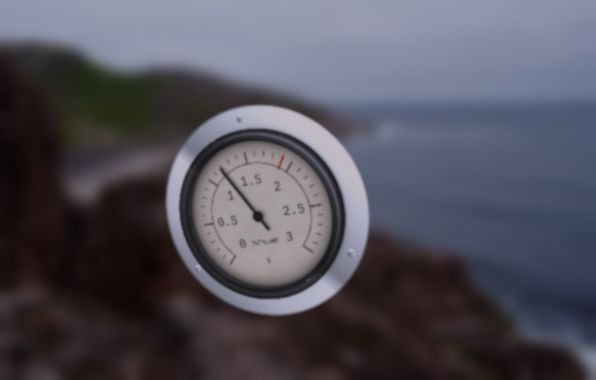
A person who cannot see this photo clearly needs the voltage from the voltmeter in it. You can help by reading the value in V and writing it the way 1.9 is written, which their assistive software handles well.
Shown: 1.2
